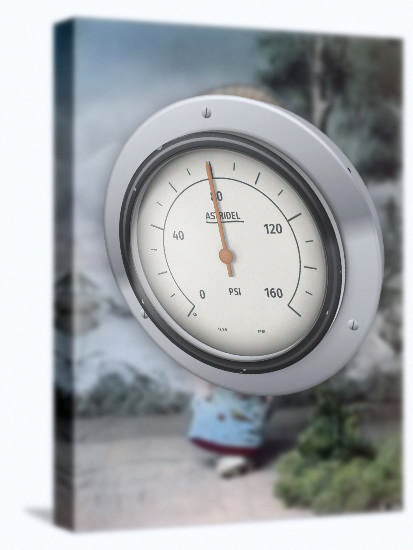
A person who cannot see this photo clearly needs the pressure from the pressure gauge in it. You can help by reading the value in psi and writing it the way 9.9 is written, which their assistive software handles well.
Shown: 80
